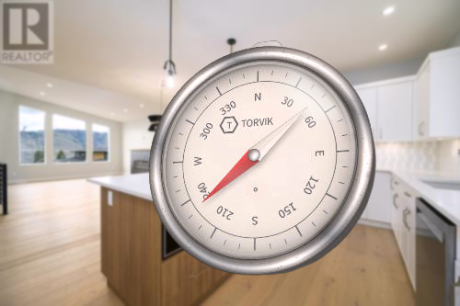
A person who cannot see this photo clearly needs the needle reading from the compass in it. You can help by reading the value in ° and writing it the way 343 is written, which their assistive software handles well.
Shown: 230
